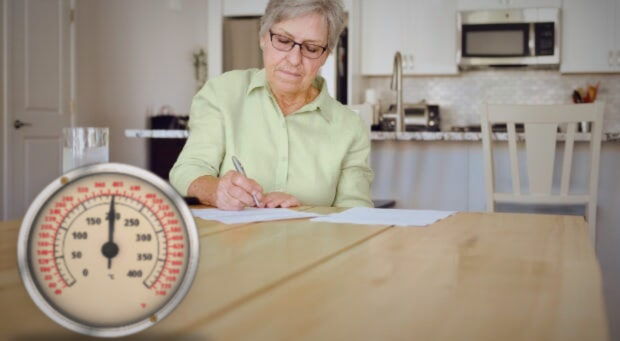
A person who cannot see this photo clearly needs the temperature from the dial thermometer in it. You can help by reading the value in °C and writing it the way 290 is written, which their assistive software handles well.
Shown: 200
